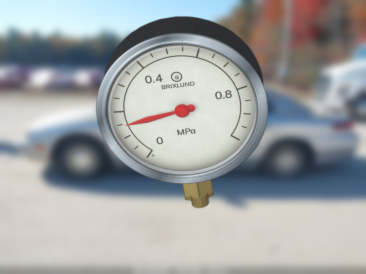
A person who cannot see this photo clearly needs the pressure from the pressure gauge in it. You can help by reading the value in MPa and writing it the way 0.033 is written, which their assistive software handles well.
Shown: 0.15
